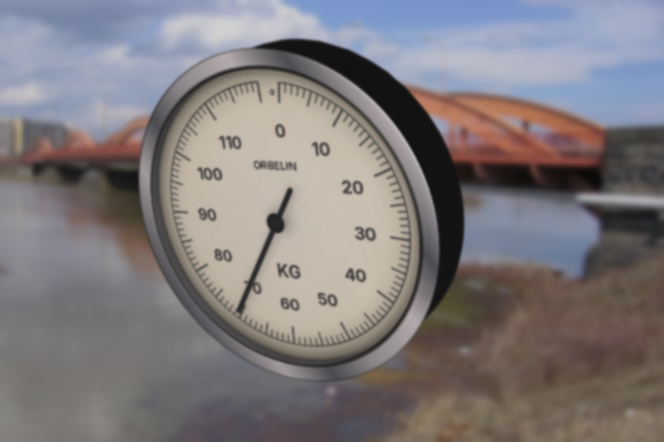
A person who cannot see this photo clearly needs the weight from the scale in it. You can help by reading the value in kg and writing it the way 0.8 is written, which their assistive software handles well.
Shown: 70
